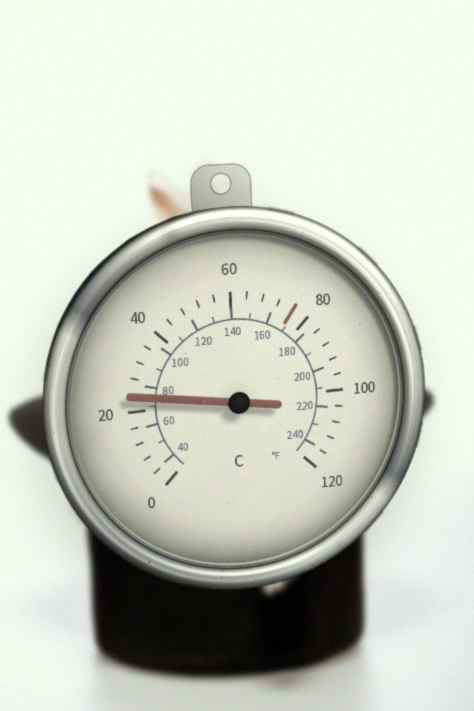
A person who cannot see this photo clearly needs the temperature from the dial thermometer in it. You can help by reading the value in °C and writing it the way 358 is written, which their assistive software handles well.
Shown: 24
